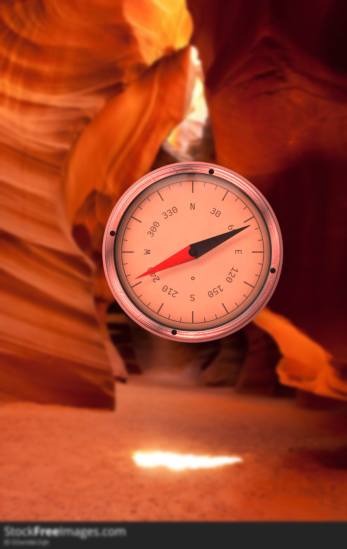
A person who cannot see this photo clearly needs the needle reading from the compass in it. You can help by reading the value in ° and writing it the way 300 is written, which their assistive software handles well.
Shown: 245
